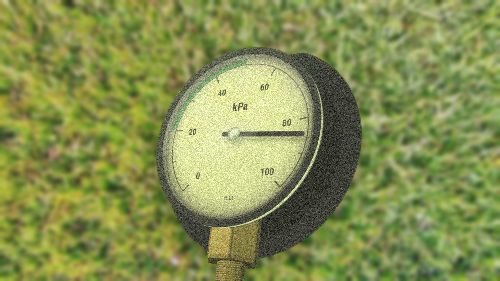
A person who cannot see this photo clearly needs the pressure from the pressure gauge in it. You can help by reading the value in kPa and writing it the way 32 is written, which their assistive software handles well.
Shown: 85
